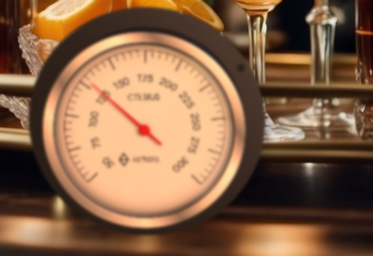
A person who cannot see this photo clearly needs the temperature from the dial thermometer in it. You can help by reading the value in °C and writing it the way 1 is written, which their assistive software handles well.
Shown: 130
